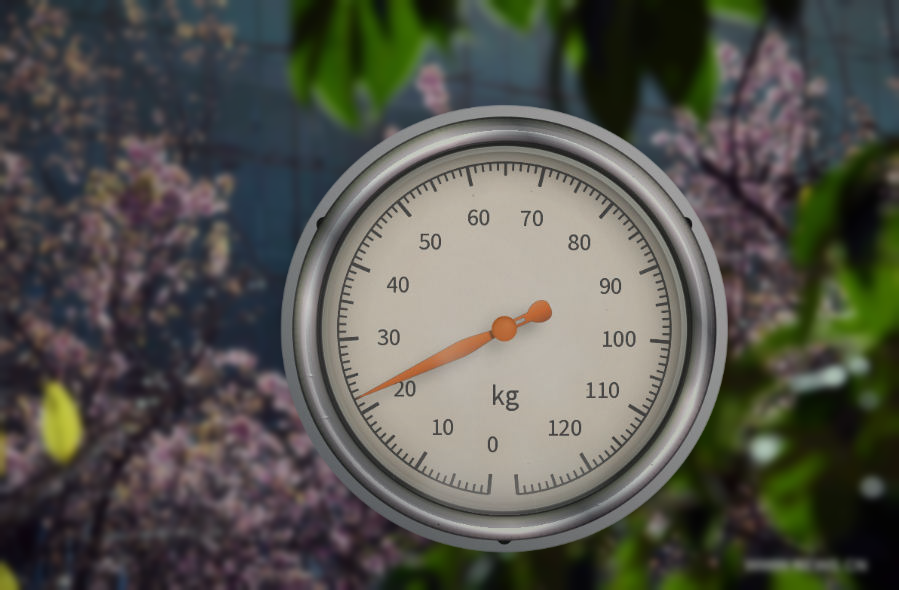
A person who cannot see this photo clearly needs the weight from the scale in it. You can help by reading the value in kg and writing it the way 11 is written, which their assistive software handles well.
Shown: 22
